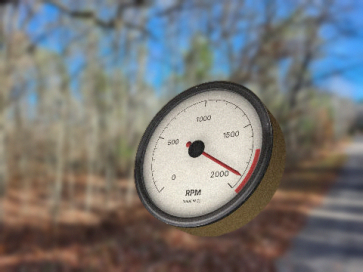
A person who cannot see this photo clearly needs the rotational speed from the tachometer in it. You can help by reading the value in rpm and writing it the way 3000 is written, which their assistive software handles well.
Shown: 1900
